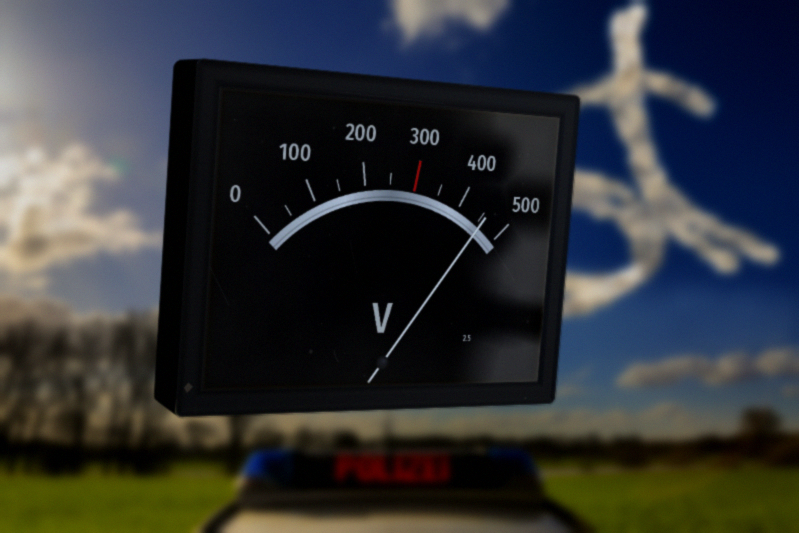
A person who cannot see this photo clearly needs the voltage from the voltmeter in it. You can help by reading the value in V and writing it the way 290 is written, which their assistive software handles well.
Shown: 450
